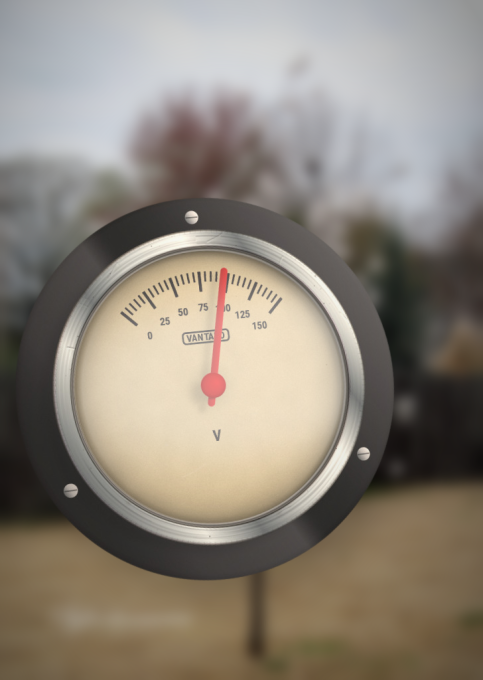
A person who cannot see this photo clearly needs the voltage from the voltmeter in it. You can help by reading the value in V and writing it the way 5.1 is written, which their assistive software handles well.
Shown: 95
